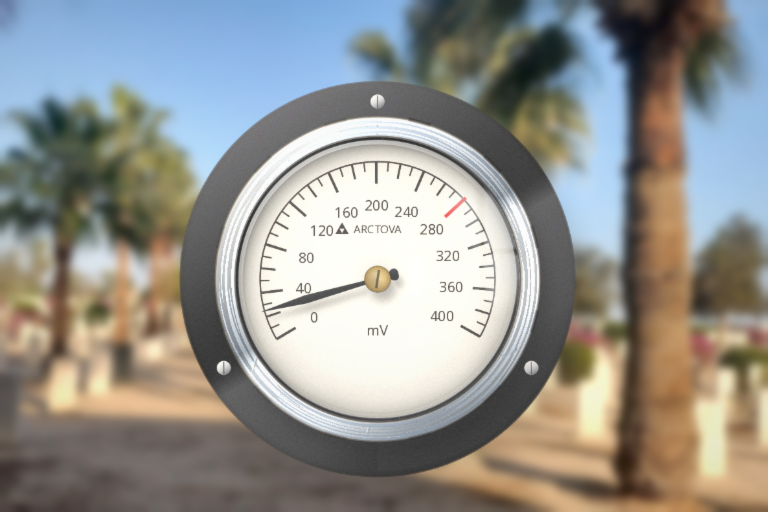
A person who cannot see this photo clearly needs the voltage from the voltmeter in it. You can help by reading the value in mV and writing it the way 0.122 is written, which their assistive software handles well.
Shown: 25
